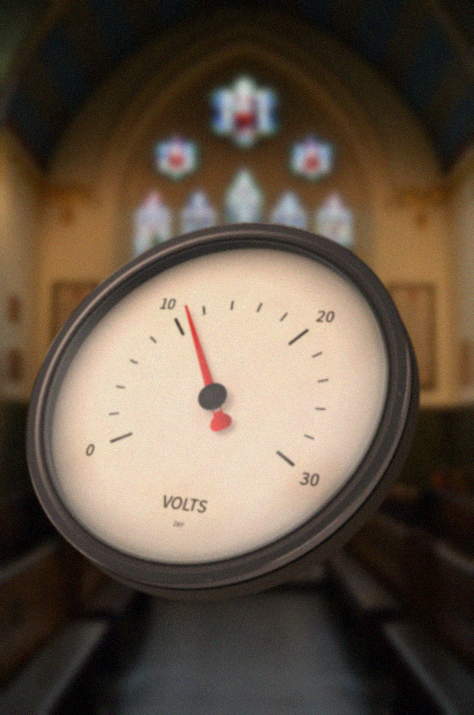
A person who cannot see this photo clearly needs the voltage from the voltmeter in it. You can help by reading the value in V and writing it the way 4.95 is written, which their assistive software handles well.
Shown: 11
